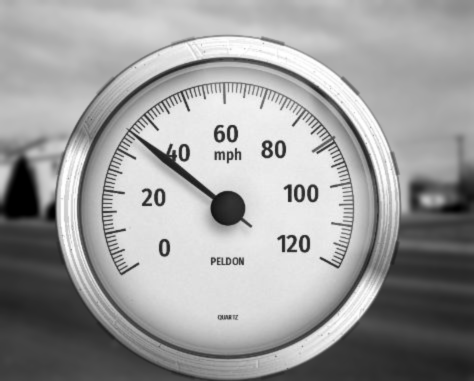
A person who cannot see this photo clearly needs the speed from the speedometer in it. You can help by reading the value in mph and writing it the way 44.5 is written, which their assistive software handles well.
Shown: 35
